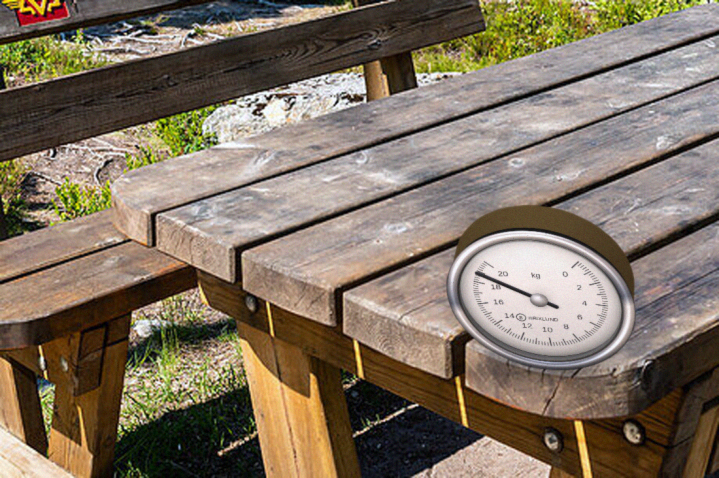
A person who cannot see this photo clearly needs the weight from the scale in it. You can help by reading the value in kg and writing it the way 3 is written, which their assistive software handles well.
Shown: 19
